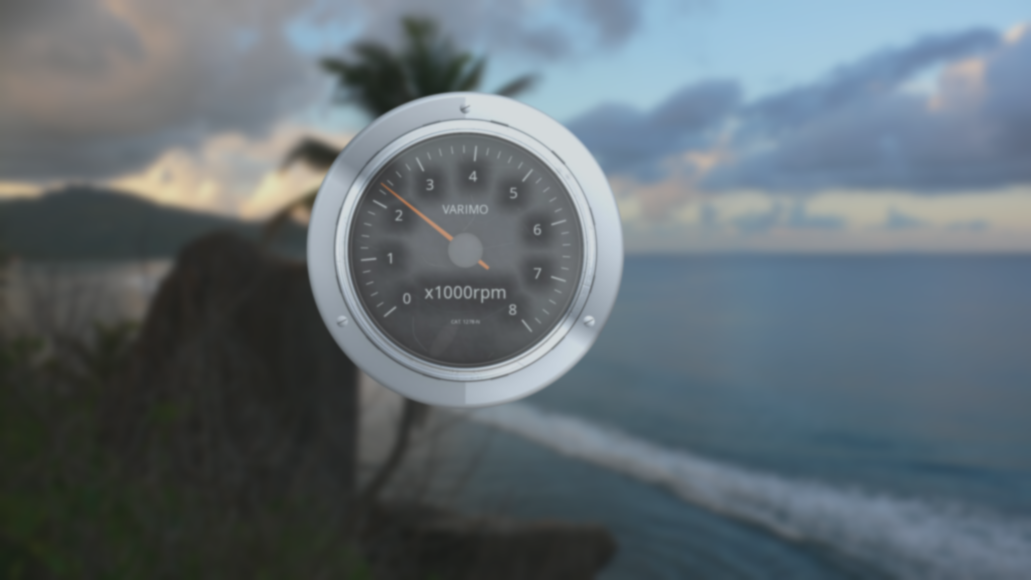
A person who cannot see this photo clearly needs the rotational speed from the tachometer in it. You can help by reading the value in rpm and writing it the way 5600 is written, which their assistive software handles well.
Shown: 2300
